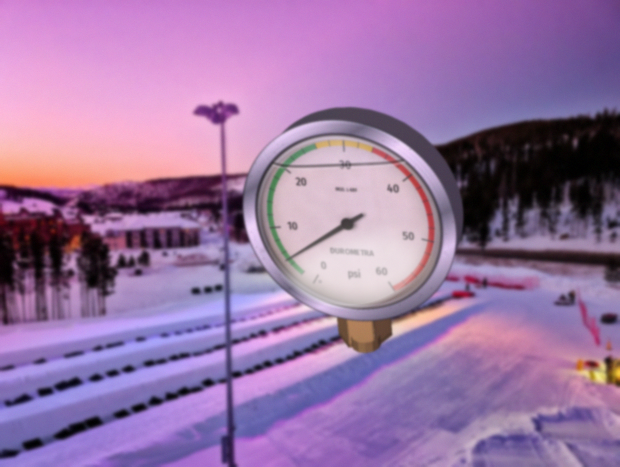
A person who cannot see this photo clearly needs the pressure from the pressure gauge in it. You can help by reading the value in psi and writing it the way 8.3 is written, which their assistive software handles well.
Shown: 5
